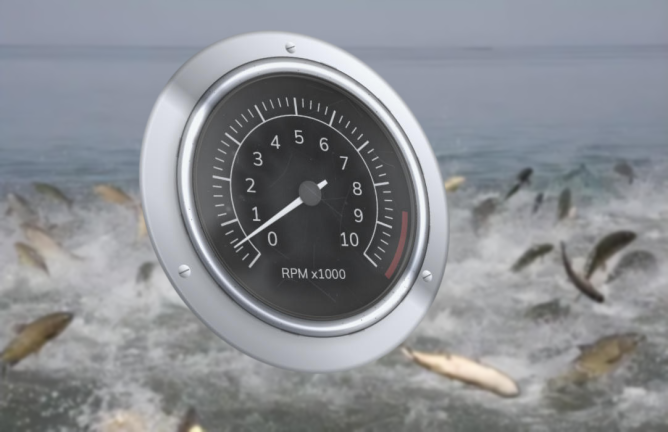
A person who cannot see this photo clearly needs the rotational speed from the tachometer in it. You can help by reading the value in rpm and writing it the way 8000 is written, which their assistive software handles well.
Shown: 500
